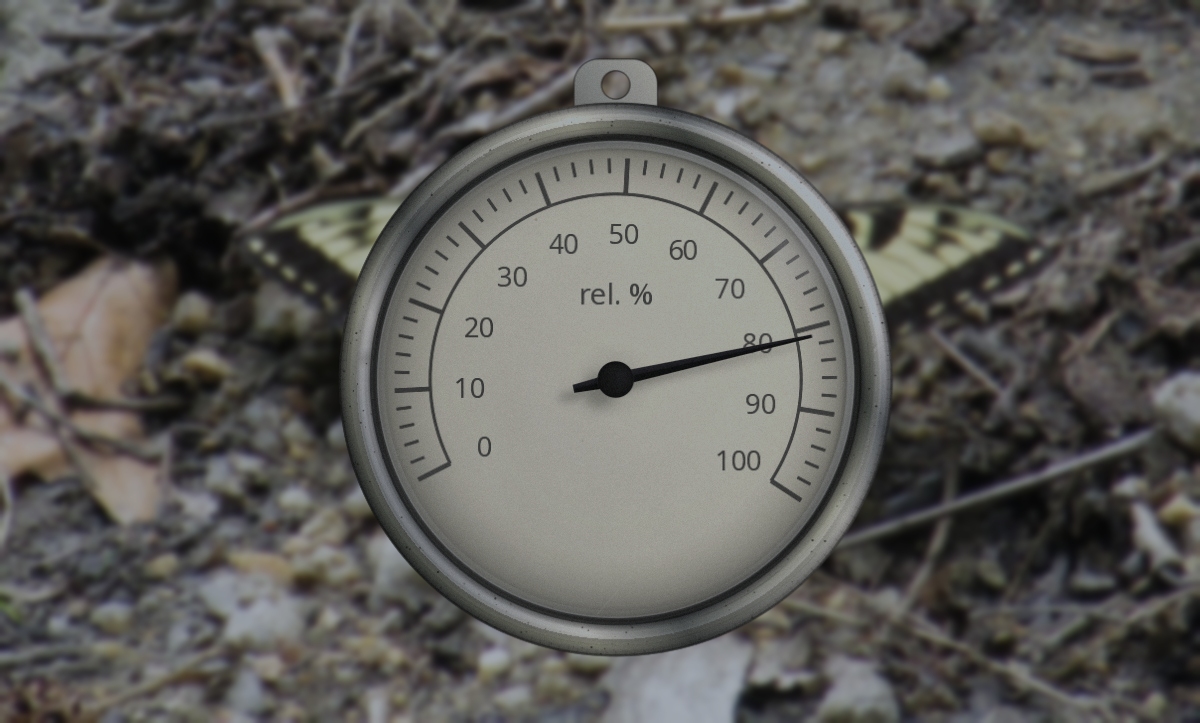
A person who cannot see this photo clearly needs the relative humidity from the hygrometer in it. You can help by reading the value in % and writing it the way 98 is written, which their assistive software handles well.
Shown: 81
